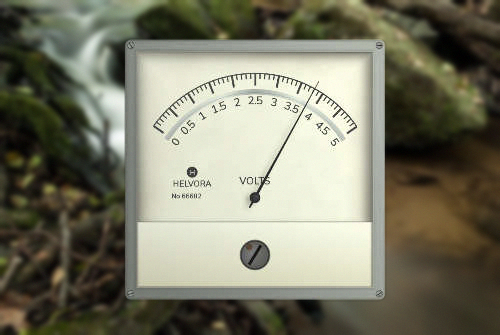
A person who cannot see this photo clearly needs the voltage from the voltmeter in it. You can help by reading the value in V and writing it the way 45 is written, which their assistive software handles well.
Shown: 3.8
